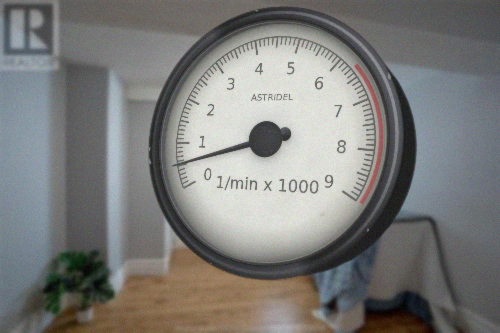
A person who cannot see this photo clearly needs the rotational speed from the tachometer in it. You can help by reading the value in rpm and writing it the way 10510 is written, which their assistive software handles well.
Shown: 500
